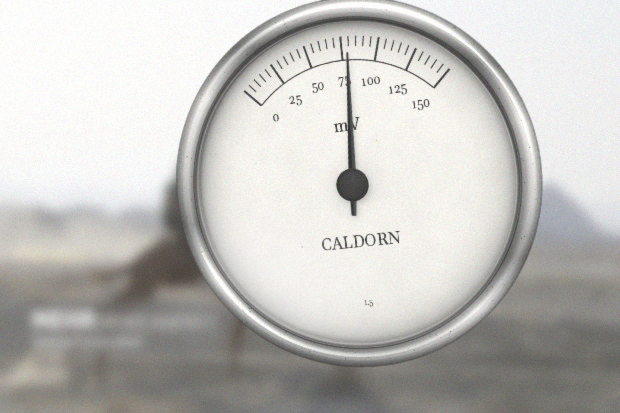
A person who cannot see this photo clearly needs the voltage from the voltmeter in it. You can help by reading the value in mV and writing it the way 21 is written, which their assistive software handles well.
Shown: 80
